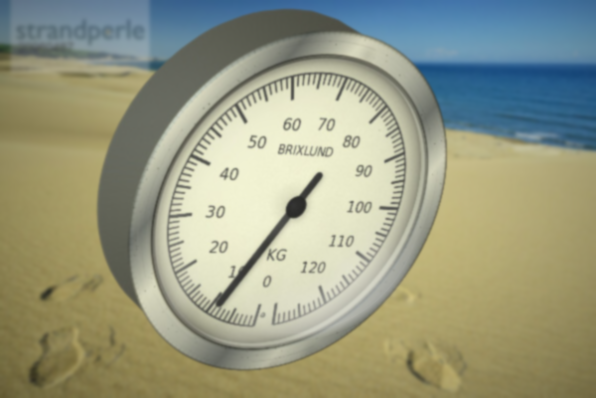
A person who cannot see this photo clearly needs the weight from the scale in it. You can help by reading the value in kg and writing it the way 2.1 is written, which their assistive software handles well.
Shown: 10
